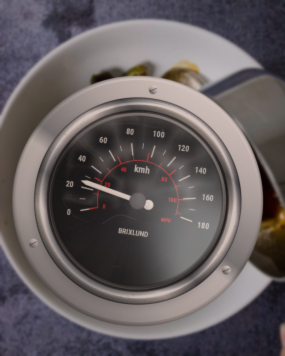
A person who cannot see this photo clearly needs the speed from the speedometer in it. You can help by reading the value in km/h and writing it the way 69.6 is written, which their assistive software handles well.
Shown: 25
